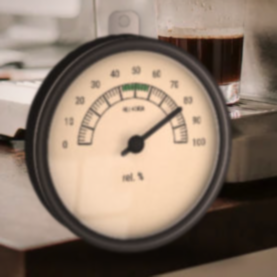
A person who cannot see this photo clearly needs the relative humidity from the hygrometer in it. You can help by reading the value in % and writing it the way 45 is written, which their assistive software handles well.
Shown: 80
